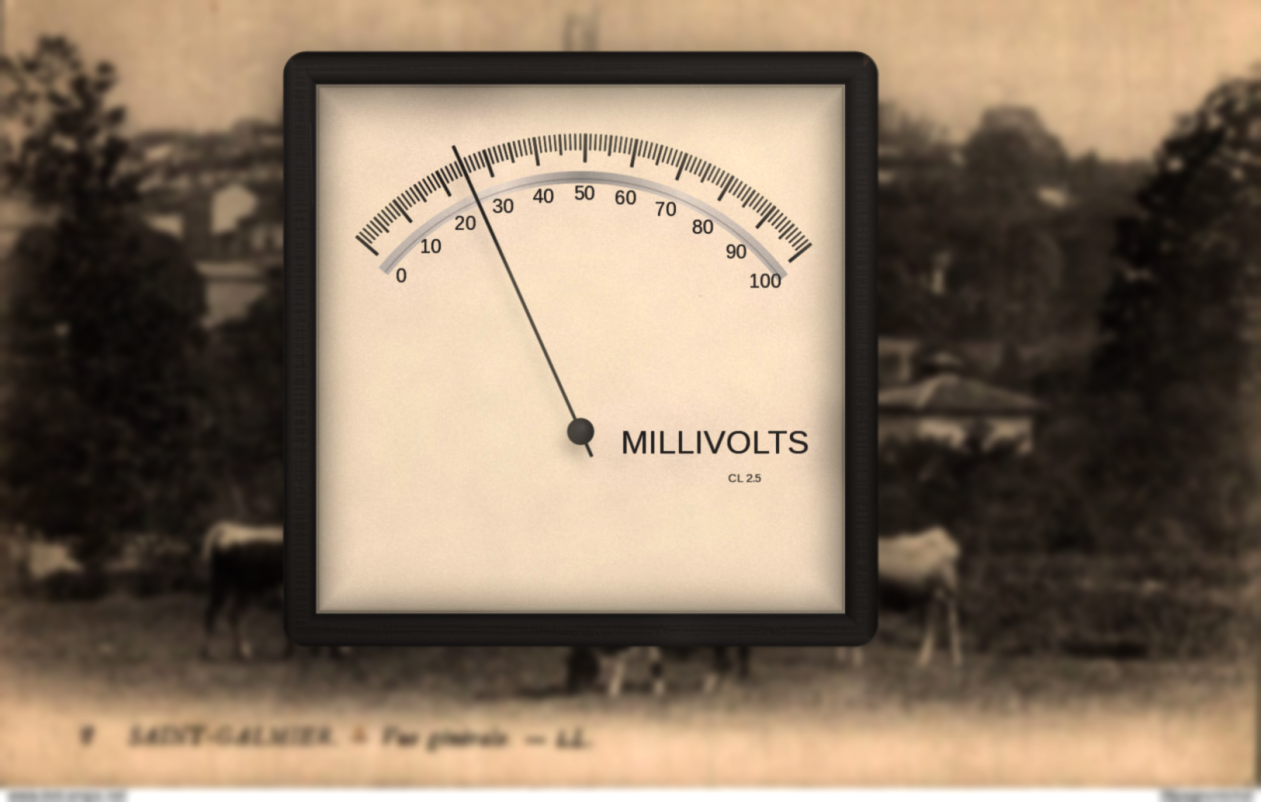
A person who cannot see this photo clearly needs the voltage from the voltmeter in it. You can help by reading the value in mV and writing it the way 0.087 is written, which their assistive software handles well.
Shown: 25
